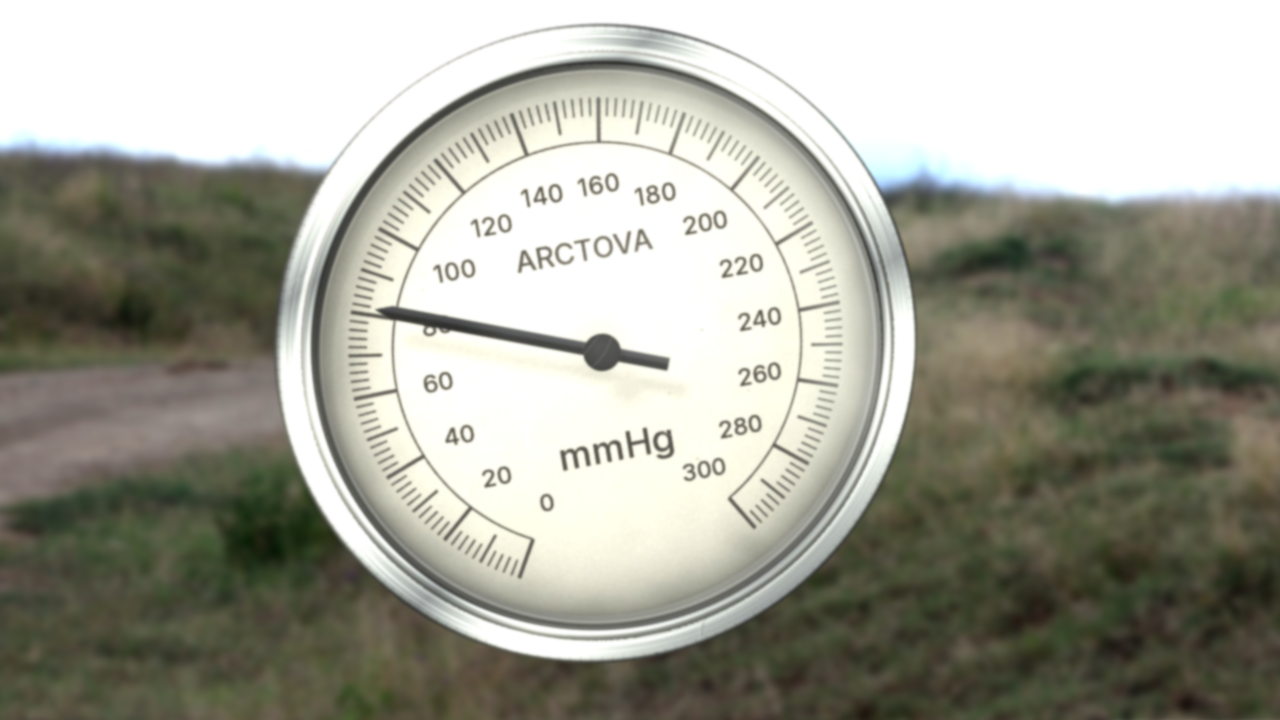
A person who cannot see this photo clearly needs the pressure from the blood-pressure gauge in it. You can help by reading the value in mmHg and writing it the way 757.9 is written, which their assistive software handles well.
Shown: 82
